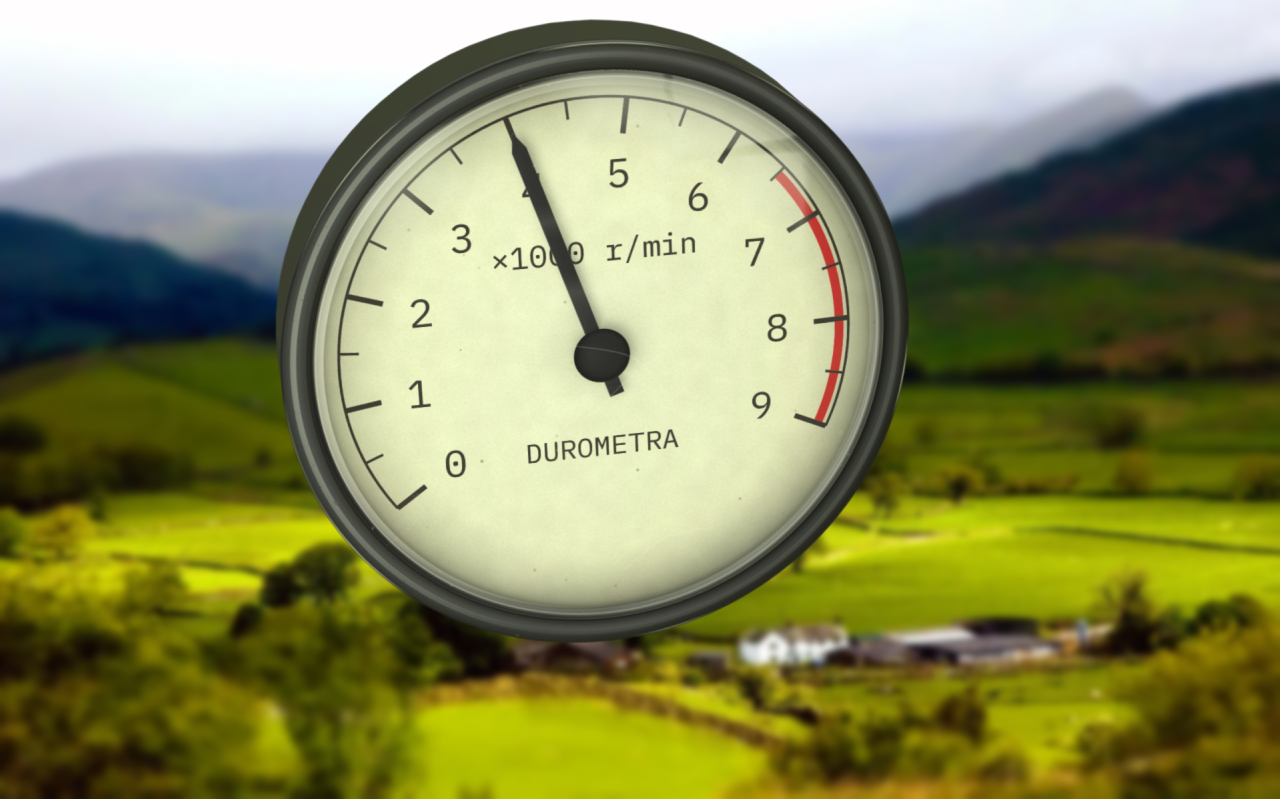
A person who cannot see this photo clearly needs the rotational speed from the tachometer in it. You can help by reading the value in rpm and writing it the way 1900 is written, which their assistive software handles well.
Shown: 4000
